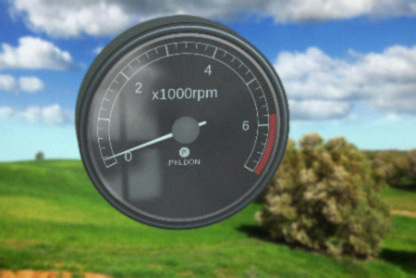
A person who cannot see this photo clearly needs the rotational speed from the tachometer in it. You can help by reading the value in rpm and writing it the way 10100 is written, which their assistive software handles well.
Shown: 200
